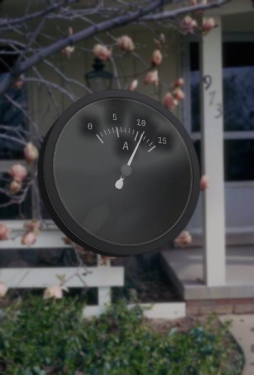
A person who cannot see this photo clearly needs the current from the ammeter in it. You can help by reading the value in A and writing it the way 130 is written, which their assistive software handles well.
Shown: 11
